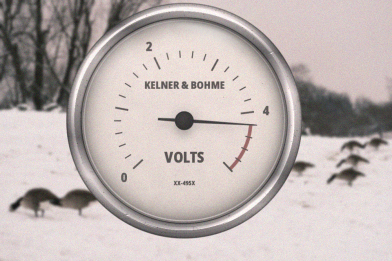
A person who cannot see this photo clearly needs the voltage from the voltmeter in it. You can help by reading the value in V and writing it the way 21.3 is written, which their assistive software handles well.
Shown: 4.2
